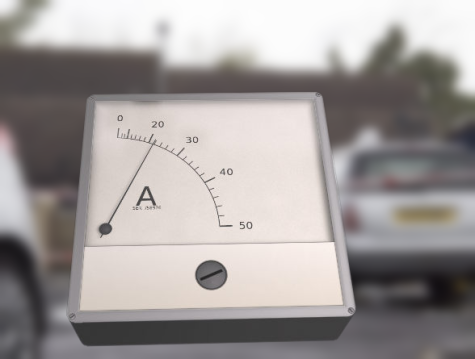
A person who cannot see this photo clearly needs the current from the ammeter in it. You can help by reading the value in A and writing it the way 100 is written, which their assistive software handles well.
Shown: 22
